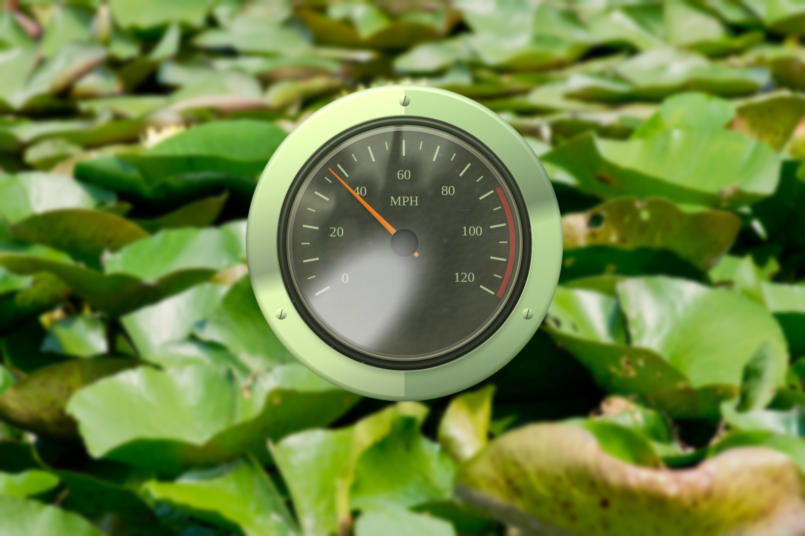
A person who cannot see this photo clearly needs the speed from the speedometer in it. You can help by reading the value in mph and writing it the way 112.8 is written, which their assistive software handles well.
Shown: 37.5
